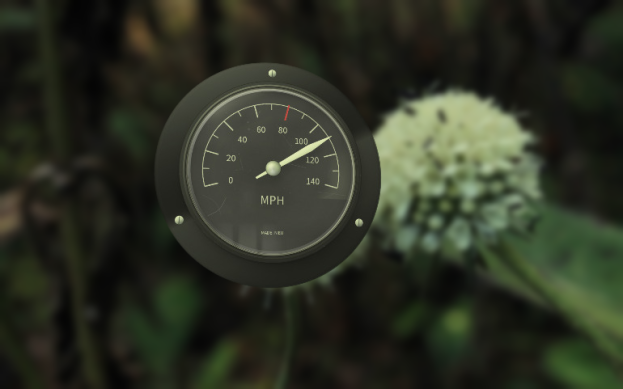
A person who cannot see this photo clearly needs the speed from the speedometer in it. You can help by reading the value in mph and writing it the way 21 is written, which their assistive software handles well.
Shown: 110
